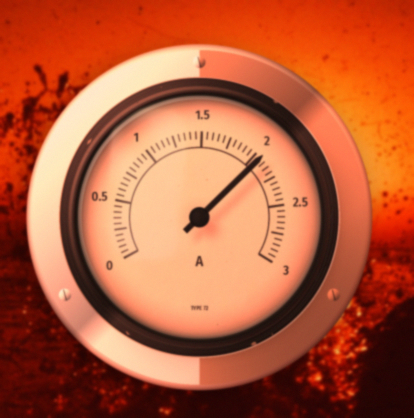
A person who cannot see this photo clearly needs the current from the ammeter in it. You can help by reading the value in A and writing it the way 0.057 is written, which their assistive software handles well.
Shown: 2.05
